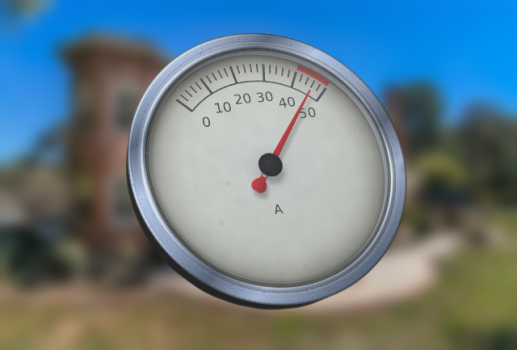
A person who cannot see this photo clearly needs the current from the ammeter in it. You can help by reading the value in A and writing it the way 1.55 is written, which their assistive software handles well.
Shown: 46
